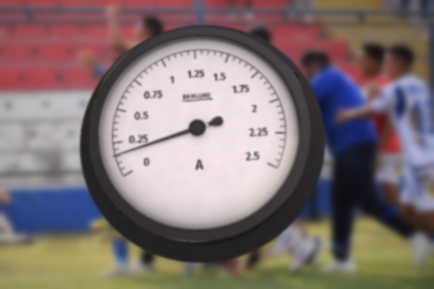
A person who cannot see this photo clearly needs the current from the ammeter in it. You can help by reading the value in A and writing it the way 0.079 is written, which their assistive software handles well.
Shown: 0.15
